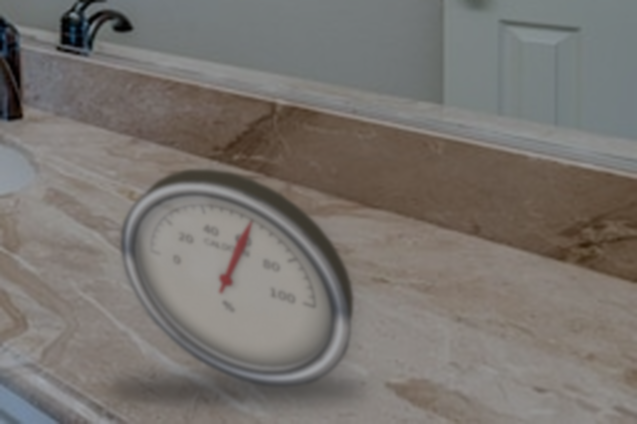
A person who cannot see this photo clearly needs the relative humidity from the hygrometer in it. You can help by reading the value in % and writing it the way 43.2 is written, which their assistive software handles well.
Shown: 60
